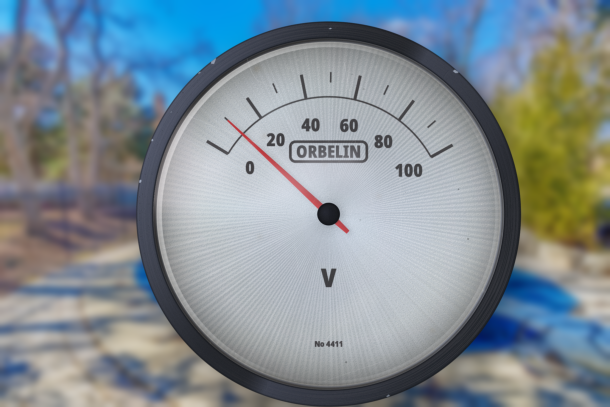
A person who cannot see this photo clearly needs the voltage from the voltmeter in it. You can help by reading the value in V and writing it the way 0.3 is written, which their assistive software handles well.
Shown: 10
